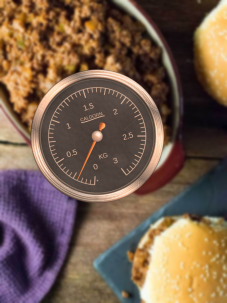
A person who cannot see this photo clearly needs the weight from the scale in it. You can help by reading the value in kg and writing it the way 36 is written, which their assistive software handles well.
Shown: 0.2
